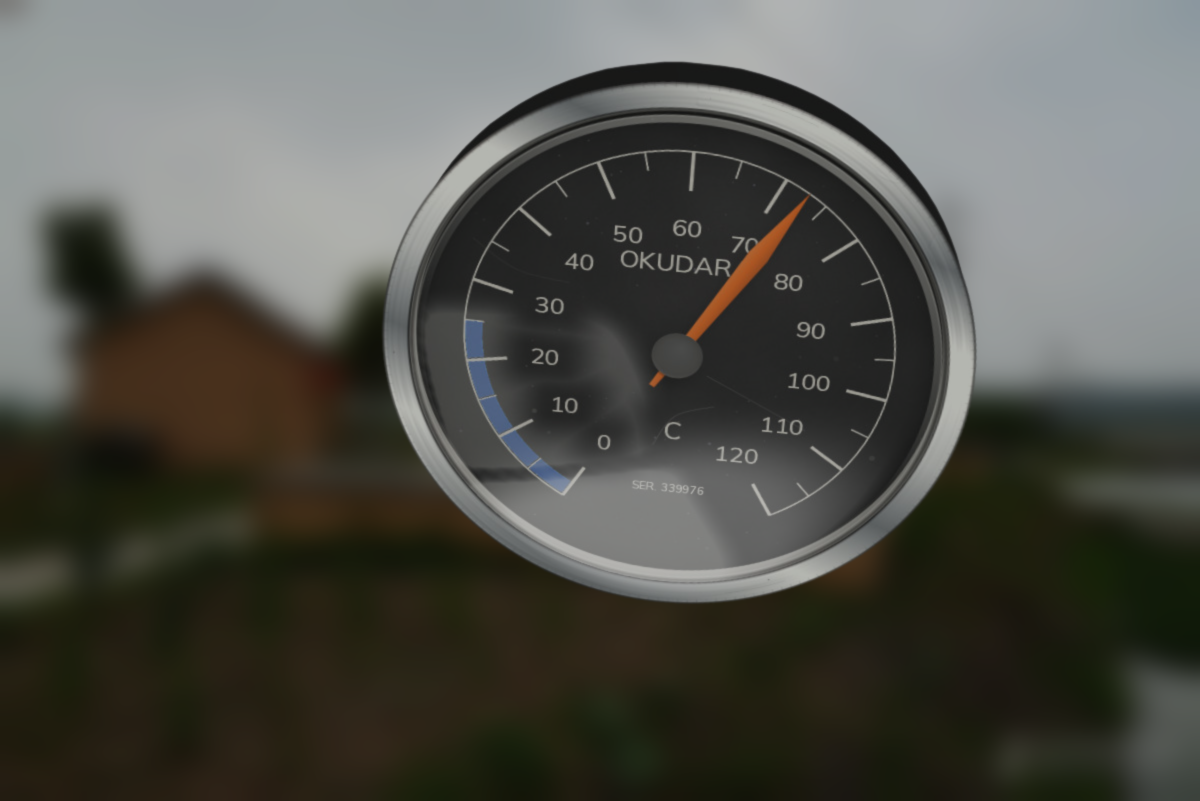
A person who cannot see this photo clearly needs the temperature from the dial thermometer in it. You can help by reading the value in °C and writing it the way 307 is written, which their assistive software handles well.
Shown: 72.5
